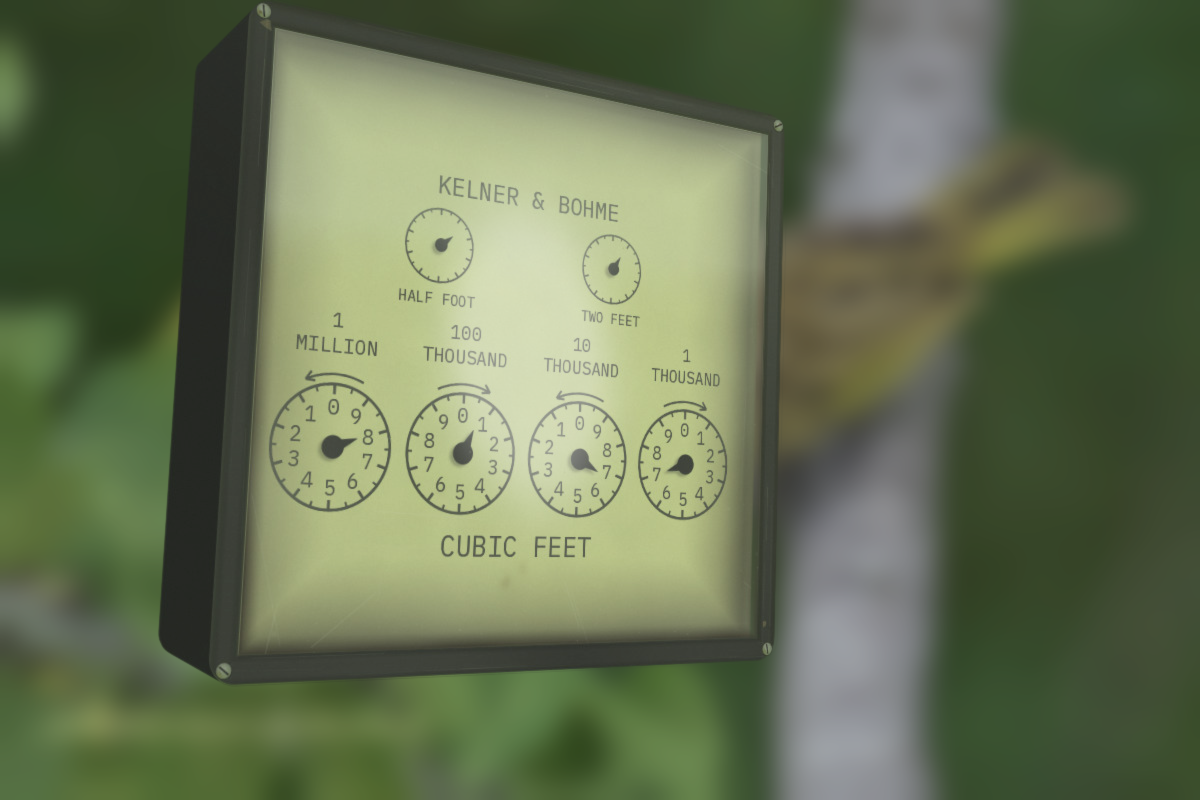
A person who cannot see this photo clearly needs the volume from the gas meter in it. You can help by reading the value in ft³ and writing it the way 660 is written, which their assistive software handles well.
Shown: 806700
